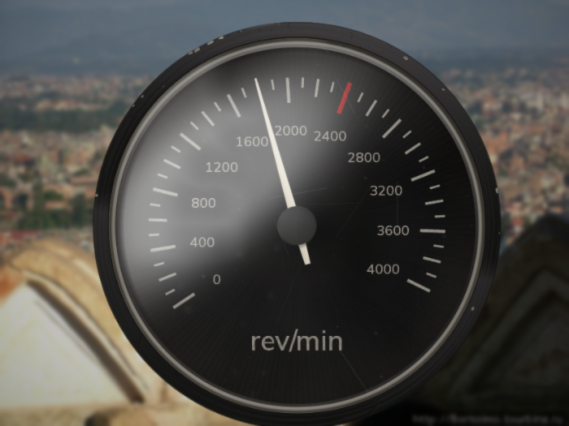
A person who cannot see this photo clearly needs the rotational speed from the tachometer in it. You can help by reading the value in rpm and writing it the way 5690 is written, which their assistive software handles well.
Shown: 1800
